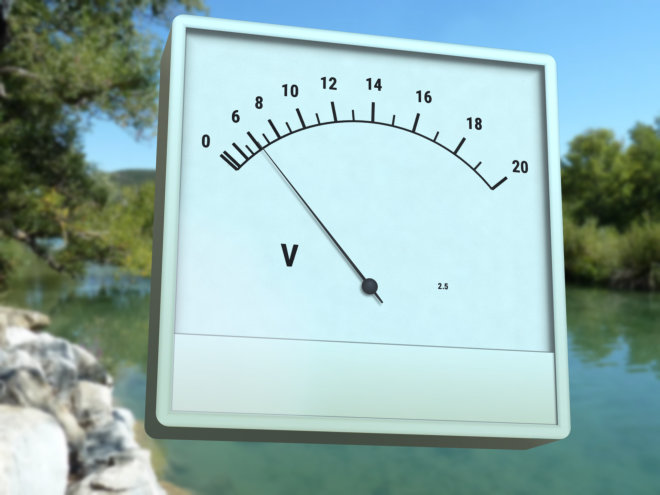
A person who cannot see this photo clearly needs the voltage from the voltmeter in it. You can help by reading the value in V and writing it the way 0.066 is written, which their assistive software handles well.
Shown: 6
